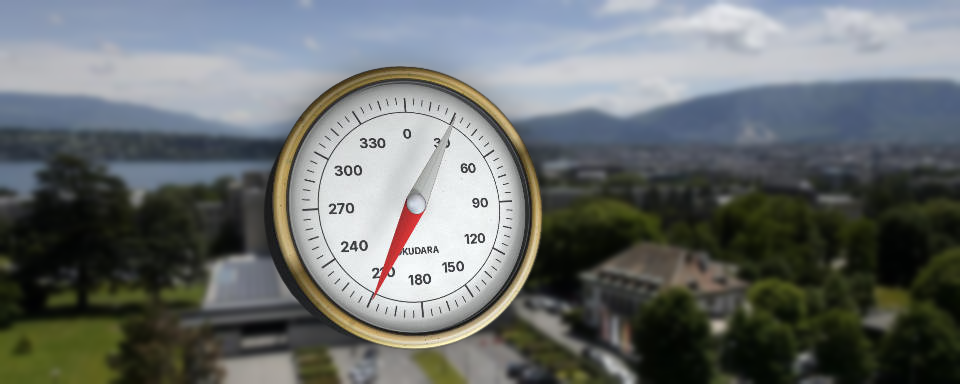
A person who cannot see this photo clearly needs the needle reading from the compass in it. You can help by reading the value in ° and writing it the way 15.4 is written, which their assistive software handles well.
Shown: 210
